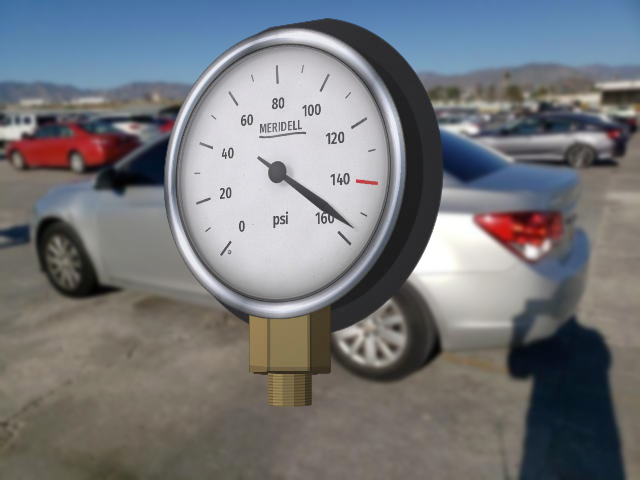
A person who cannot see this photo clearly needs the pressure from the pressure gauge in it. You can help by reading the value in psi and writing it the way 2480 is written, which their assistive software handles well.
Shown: 155
